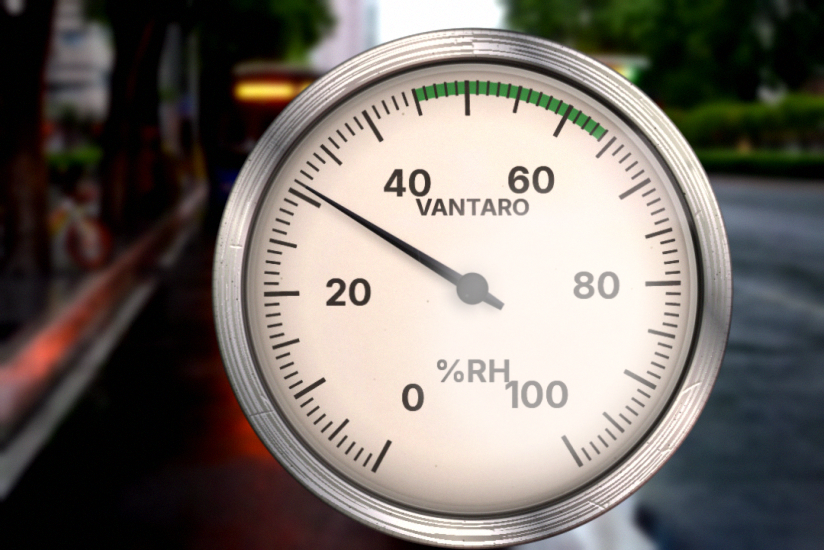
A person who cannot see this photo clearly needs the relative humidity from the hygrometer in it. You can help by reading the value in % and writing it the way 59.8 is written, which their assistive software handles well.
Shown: 31
